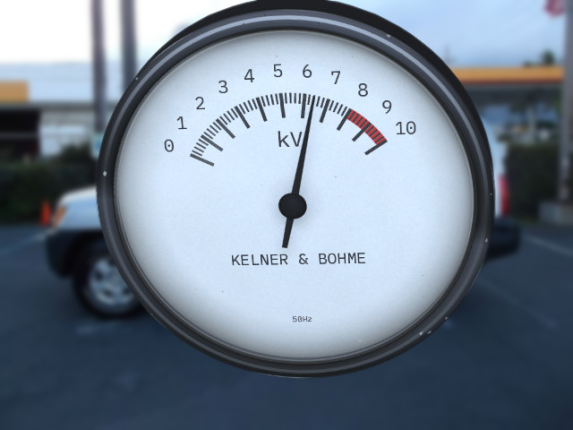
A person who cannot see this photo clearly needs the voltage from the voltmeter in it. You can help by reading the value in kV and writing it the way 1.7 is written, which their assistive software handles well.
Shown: 6.4
